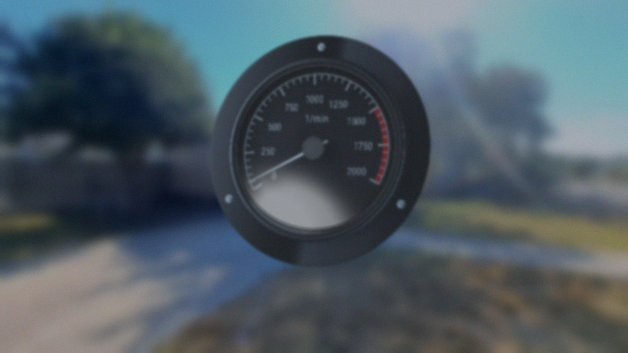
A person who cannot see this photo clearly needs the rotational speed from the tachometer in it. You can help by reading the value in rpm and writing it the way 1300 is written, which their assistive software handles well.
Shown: 50
